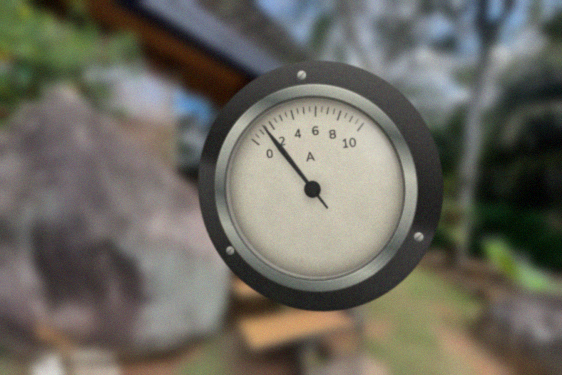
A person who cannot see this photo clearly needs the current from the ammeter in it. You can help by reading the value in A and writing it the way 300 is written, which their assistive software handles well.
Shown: 1.5
